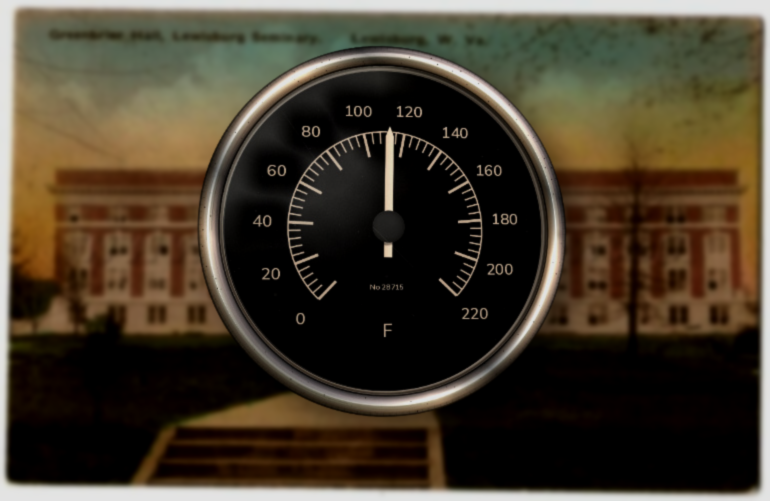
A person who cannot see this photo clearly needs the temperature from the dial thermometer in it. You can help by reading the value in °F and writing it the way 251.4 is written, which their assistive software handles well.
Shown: 112
